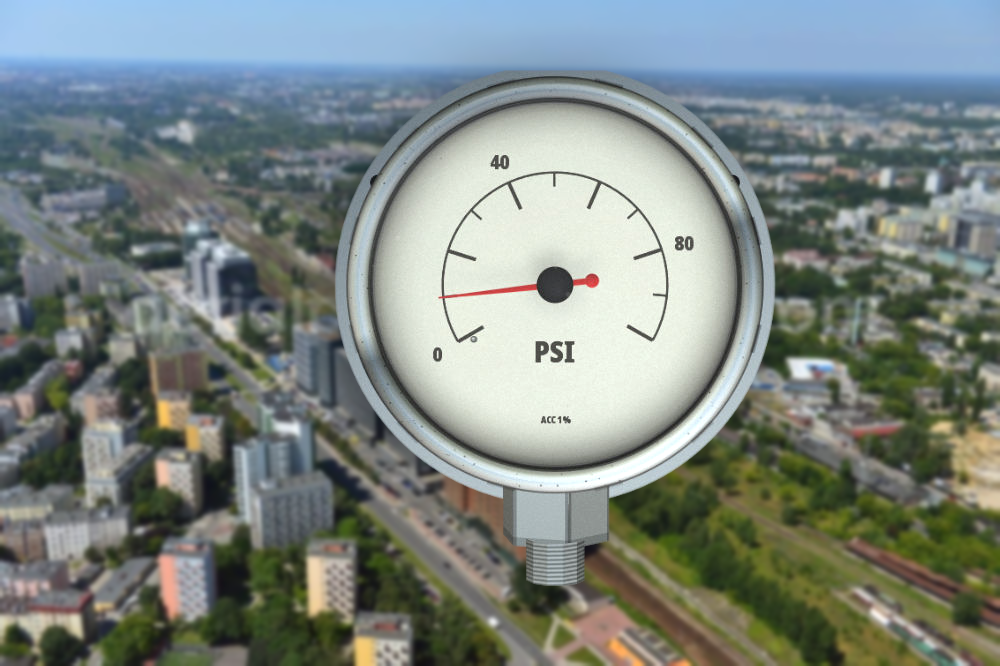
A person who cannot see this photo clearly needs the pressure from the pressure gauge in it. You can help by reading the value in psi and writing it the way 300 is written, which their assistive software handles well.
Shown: 10
